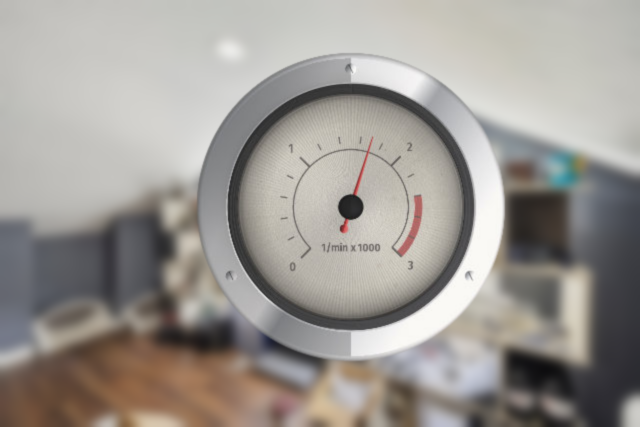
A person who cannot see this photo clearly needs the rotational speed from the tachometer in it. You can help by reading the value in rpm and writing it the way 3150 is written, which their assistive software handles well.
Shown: 1700
